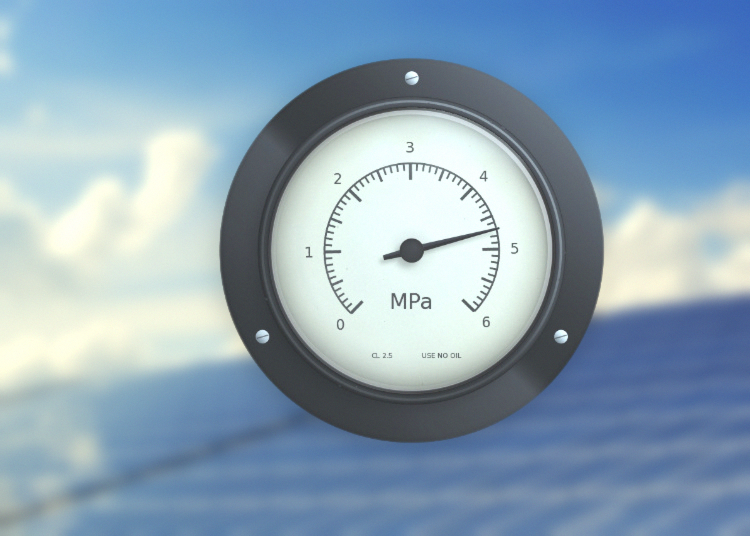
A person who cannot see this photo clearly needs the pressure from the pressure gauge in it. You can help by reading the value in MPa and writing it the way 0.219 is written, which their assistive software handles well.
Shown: 4.7
